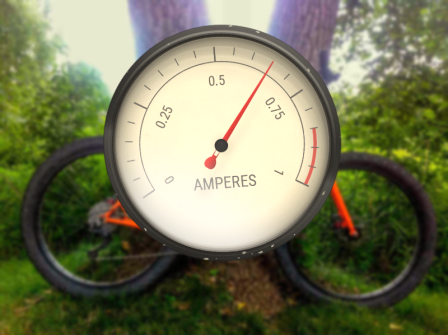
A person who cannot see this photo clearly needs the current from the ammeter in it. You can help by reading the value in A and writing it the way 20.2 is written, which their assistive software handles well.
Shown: 0.65
